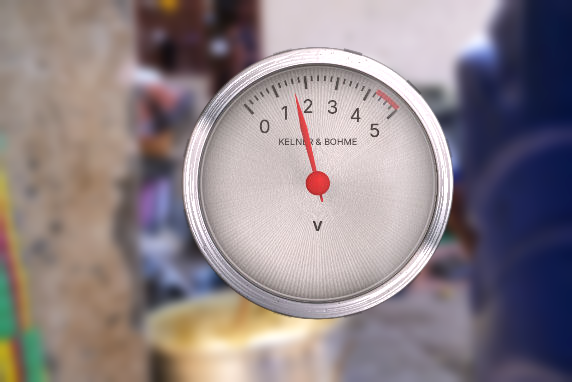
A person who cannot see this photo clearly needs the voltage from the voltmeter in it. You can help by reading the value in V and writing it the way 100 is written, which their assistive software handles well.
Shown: 1.6
